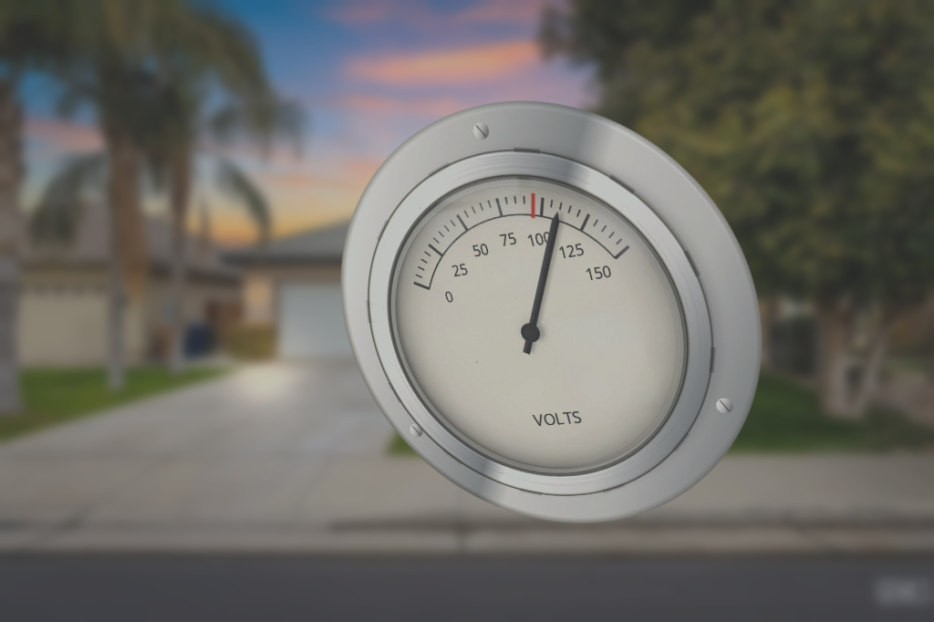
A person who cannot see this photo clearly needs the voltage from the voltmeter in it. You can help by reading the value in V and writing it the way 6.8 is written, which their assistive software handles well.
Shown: 110
